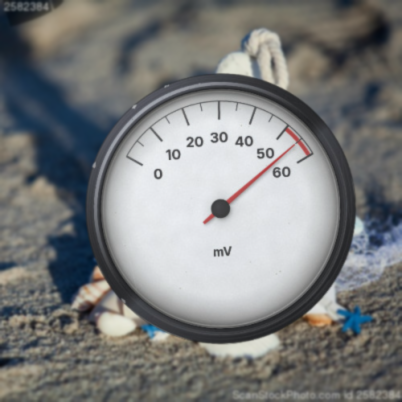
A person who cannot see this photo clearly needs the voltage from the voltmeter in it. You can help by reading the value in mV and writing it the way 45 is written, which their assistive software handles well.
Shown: 55
